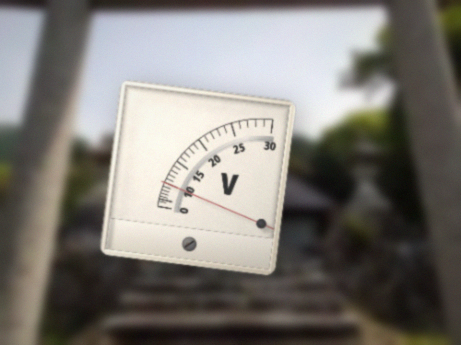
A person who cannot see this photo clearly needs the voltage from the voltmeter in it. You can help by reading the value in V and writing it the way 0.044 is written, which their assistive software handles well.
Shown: 10
